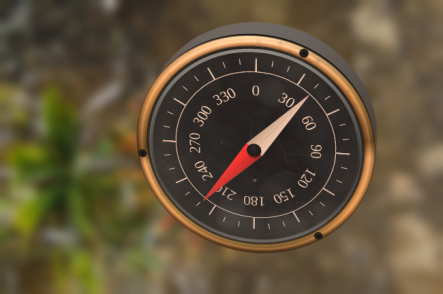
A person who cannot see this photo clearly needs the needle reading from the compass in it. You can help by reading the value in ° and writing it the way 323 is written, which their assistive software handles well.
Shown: 220
